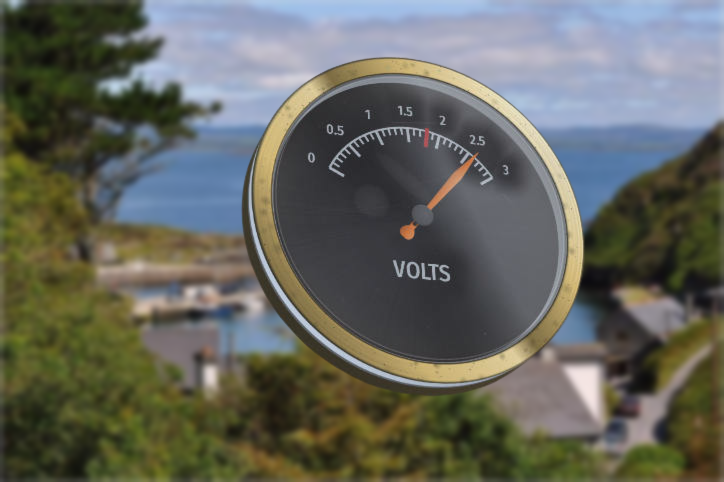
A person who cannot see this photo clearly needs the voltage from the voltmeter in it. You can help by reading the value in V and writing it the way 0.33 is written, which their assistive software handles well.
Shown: 2.6
